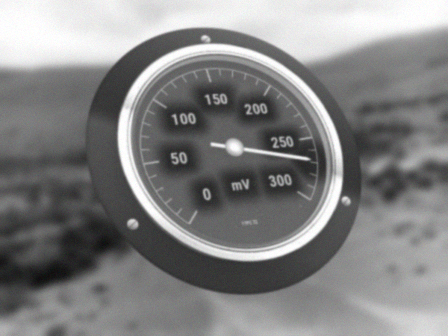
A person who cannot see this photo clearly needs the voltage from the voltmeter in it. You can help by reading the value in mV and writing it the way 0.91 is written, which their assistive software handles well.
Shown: 270
